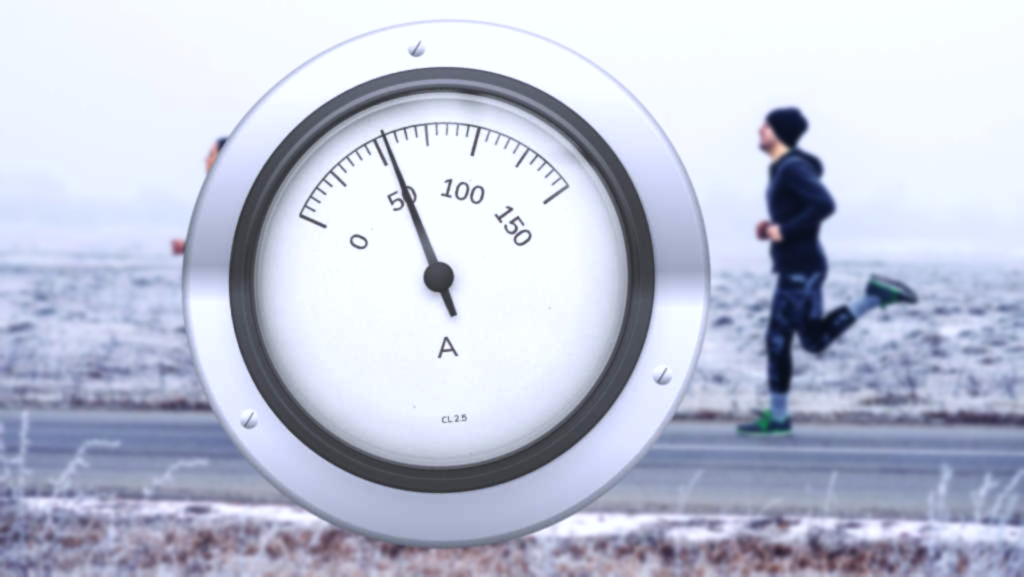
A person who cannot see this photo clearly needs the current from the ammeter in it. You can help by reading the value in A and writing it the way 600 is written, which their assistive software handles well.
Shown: 55
